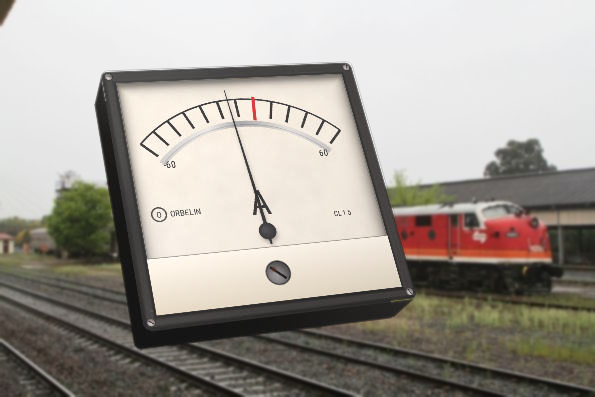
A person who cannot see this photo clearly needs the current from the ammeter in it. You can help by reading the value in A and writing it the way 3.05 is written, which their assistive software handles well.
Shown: -5
